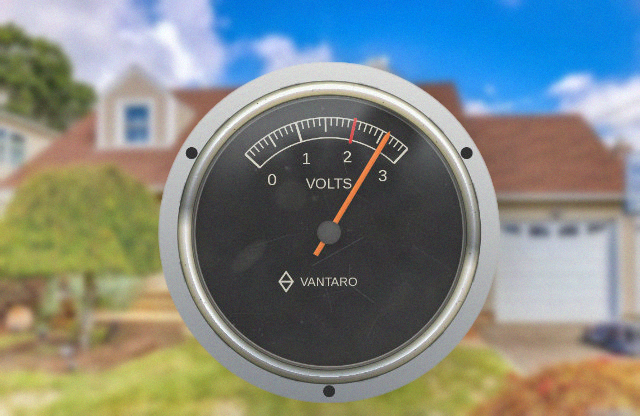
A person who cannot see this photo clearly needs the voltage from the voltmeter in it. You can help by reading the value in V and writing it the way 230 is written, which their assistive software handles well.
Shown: 2.6
